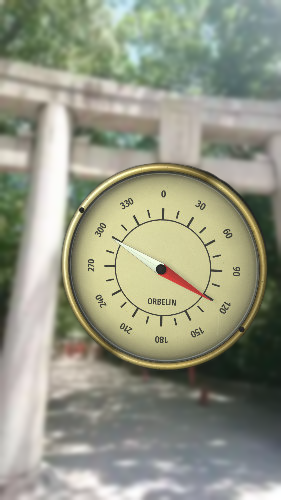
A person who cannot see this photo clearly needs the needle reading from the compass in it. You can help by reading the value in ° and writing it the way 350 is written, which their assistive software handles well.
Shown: 120
